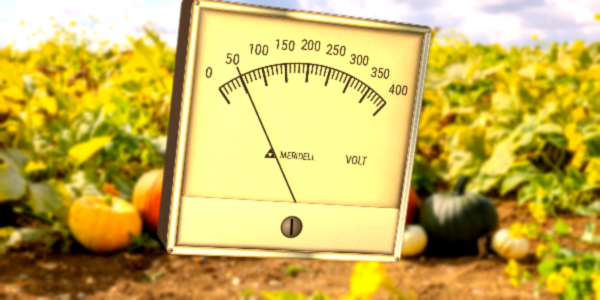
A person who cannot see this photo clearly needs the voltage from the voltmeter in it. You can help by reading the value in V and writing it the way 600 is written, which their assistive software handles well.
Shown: 50
